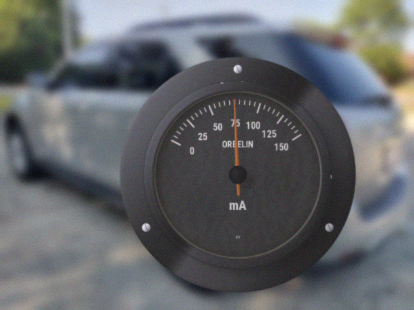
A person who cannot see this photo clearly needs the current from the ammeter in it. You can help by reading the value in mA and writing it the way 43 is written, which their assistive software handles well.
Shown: 75
